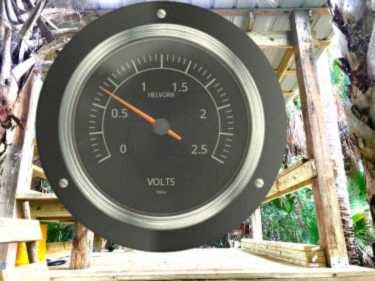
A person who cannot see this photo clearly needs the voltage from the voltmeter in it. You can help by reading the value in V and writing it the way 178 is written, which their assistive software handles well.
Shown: 0.65
